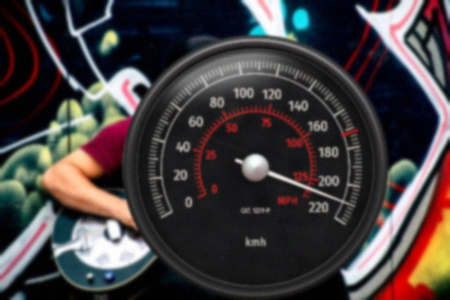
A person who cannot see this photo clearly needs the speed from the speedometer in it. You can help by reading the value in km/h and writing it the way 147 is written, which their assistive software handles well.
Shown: 210
